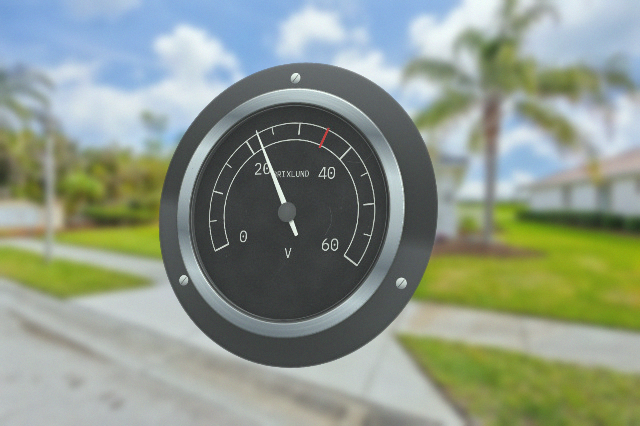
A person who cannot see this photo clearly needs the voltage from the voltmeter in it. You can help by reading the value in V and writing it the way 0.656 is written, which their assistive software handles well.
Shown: 22.5
